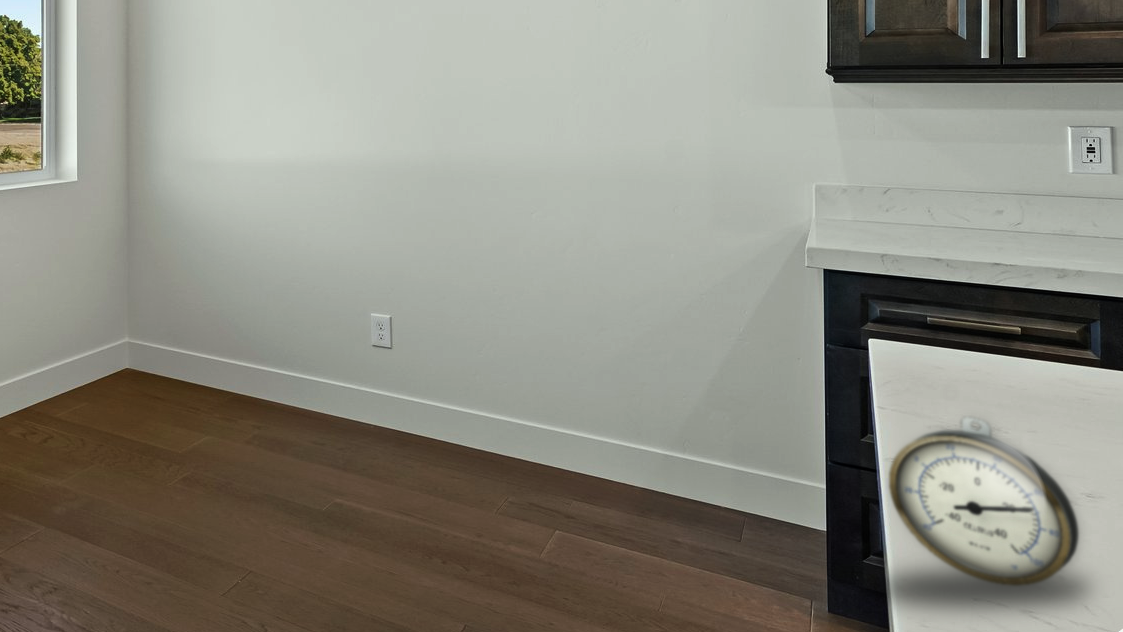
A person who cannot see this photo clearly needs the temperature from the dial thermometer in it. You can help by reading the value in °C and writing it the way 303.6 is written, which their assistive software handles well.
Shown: 20
